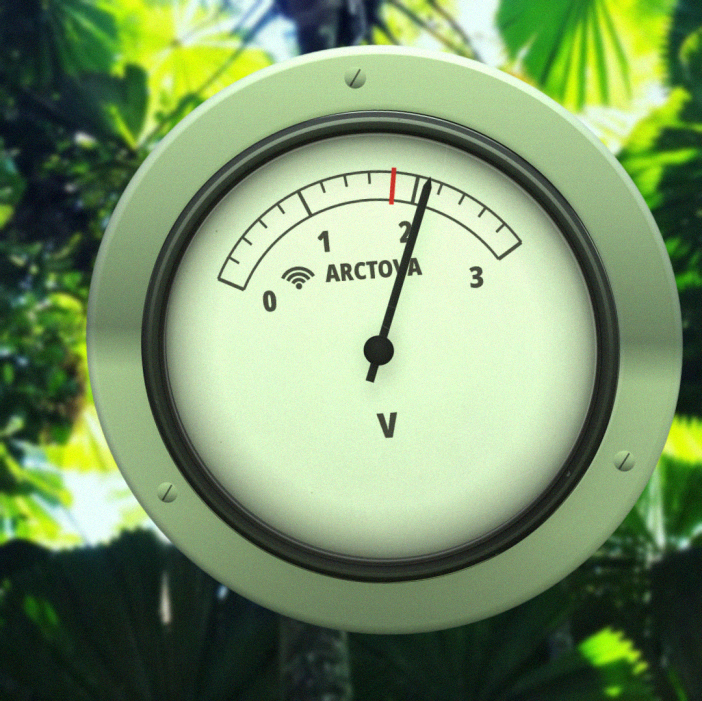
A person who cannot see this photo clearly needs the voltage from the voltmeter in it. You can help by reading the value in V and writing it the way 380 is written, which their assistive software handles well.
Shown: 2.1
